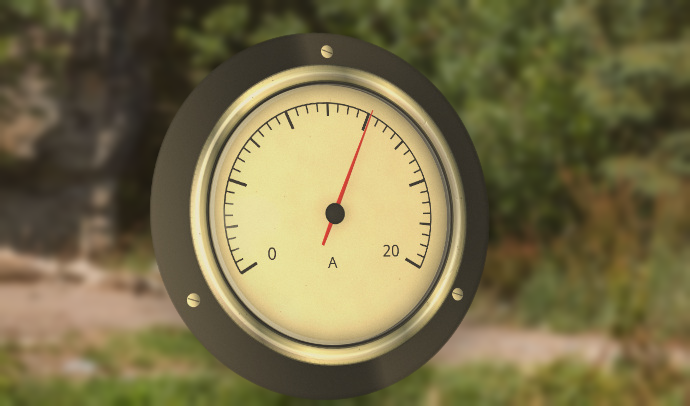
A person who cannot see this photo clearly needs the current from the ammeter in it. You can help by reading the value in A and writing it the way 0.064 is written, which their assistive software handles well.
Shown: 12
